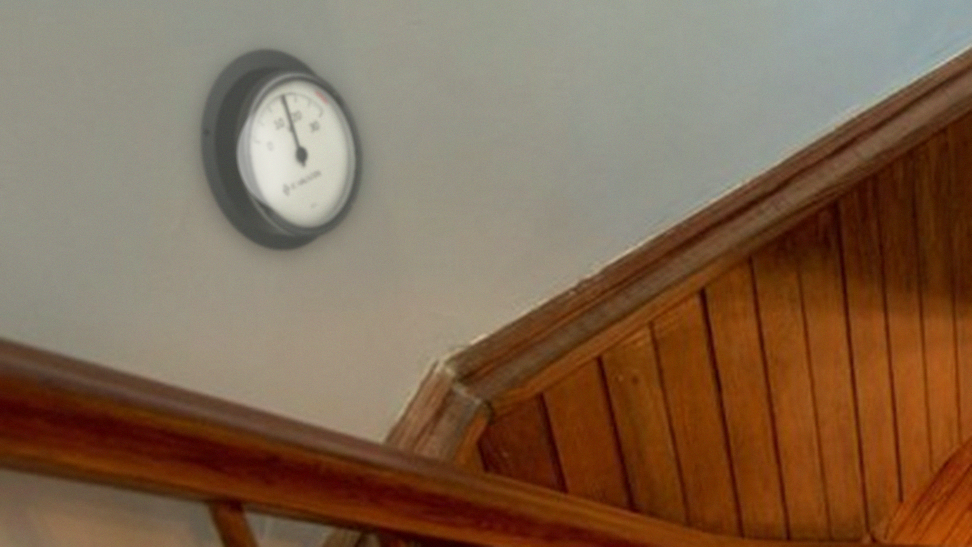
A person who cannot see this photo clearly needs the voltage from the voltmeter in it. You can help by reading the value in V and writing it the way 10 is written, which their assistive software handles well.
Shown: 15
